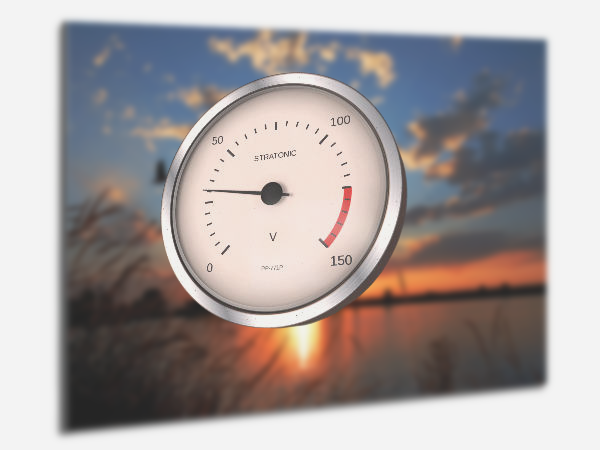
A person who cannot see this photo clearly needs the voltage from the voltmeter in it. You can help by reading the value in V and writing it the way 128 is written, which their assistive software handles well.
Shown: 30
